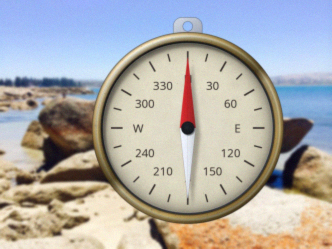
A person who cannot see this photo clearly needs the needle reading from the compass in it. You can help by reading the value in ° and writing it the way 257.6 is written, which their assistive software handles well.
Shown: 0
